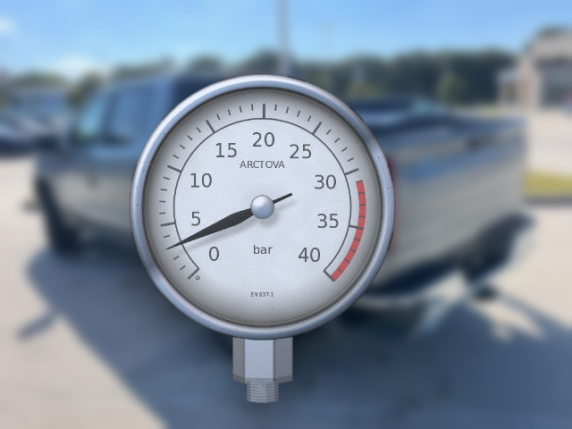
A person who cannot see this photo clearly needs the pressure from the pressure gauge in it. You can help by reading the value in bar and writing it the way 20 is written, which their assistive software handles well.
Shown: 3
